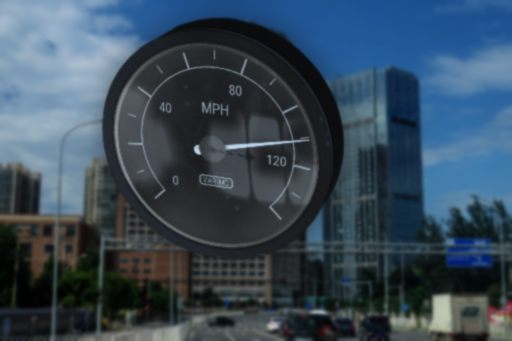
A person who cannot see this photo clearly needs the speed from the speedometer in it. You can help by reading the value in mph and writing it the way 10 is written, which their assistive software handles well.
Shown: 110
